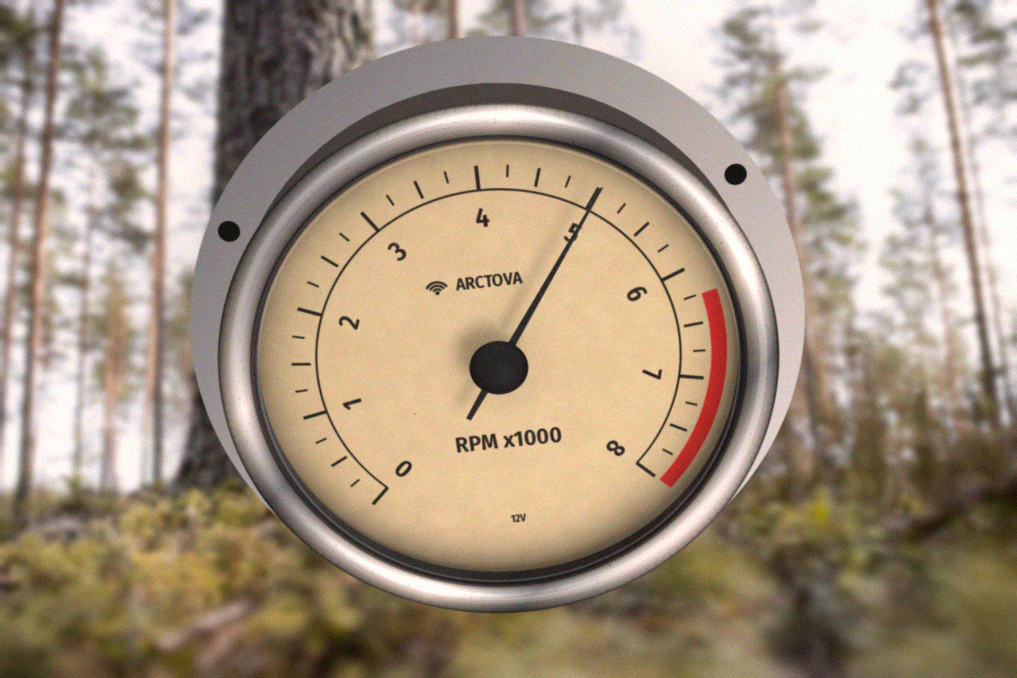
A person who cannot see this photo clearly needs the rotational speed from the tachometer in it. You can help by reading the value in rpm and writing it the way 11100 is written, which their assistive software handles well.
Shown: 5000
